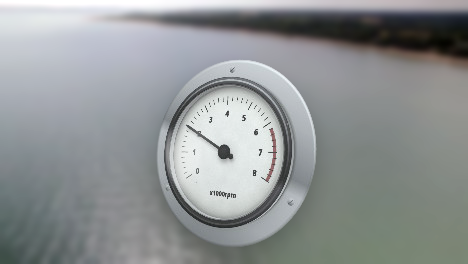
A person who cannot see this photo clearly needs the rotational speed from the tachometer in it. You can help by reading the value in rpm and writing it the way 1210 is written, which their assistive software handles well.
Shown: 2000
